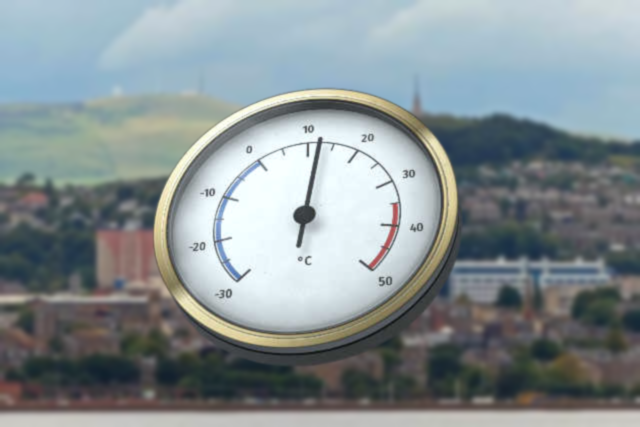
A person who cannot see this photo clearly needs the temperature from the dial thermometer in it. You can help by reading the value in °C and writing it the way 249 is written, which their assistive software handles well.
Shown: 12.5
